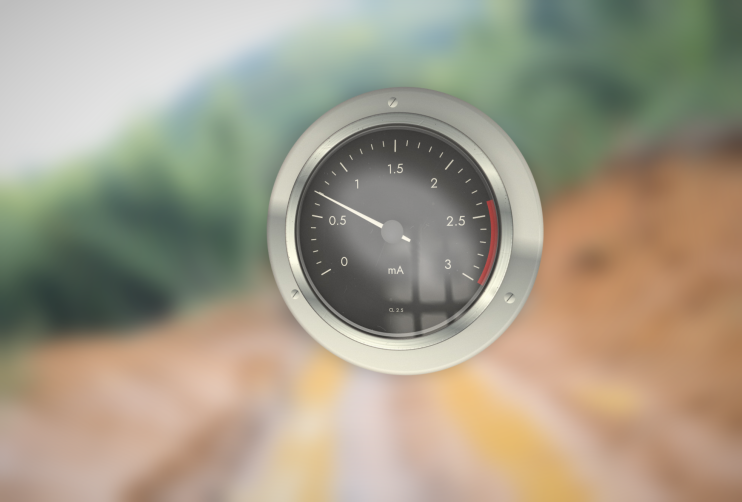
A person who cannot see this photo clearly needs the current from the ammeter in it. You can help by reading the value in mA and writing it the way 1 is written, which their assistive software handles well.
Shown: 0.7
